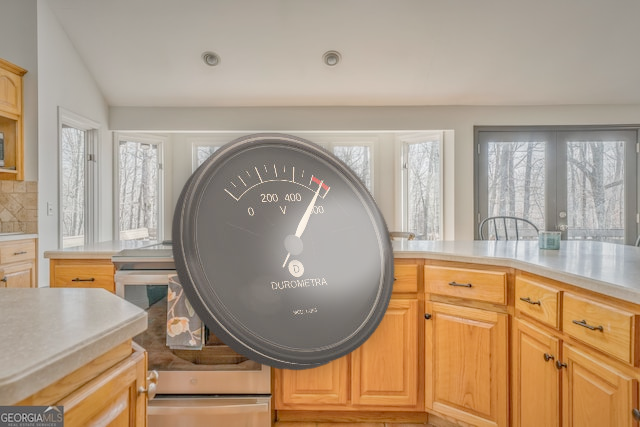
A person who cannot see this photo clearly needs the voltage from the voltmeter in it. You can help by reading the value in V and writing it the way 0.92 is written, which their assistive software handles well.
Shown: 550
